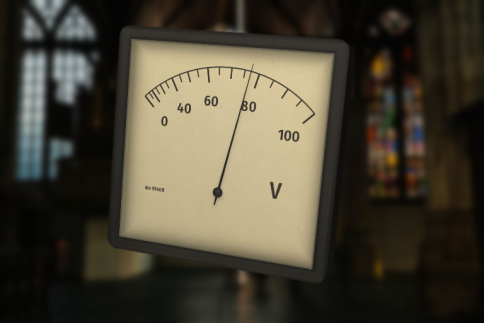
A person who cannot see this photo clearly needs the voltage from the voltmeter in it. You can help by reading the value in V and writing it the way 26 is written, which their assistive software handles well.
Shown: 77.5
